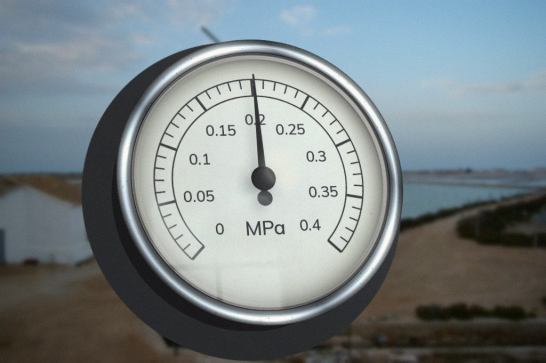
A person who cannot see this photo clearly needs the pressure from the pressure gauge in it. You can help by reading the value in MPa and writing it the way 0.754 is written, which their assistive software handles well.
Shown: 0.2
